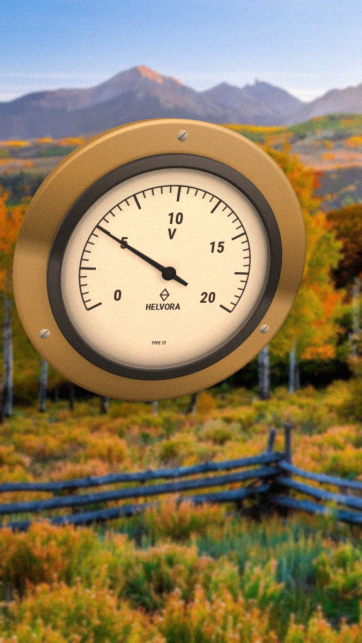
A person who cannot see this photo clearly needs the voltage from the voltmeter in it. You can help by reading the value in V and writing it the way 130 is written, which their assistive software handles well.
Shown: 5
